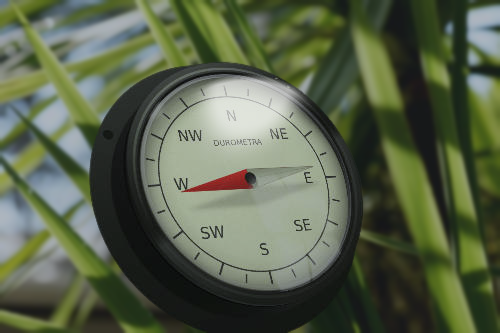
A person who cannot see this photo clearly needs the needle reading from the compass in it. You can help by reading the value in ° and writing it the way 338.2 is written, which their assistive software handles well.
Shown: 262.5
